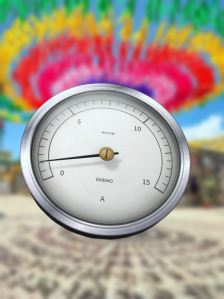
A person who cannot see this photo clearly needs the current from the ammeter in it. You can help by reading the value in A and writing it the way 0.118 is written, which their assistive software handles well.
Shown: 1
